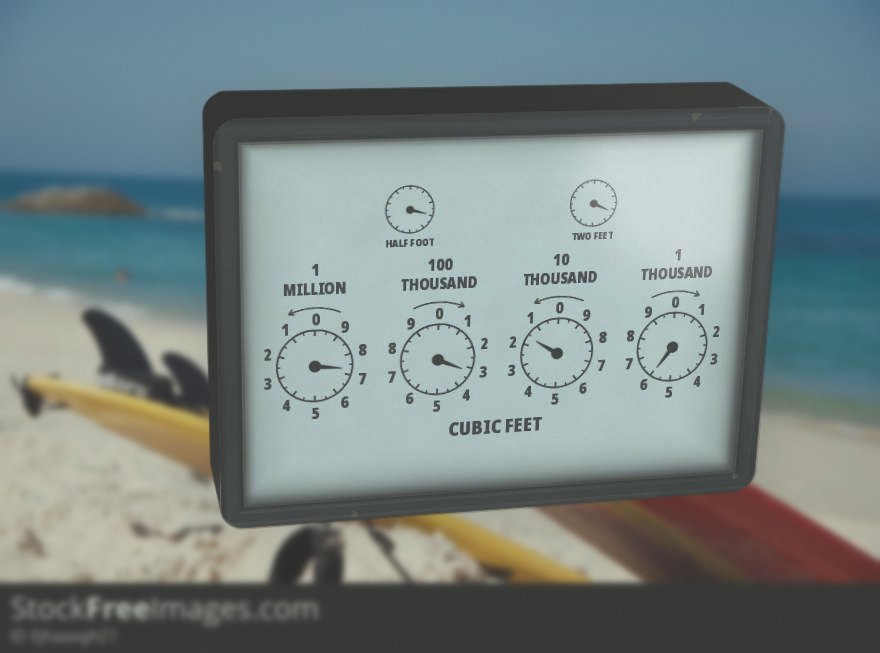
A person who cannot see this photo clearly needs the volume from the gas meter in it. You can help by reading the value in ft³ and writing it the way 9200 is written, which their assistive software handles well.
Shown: 731600
